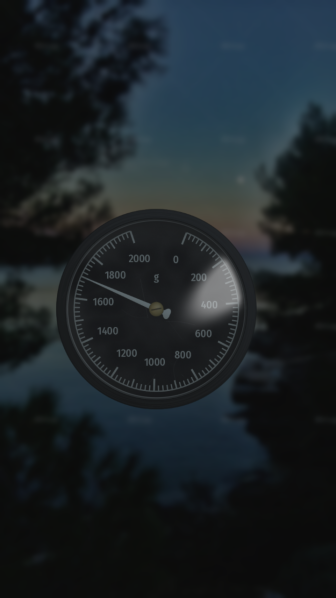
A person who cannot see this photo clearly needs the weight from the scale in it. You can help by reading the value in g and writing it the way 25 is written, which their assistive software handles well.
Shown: 1700
